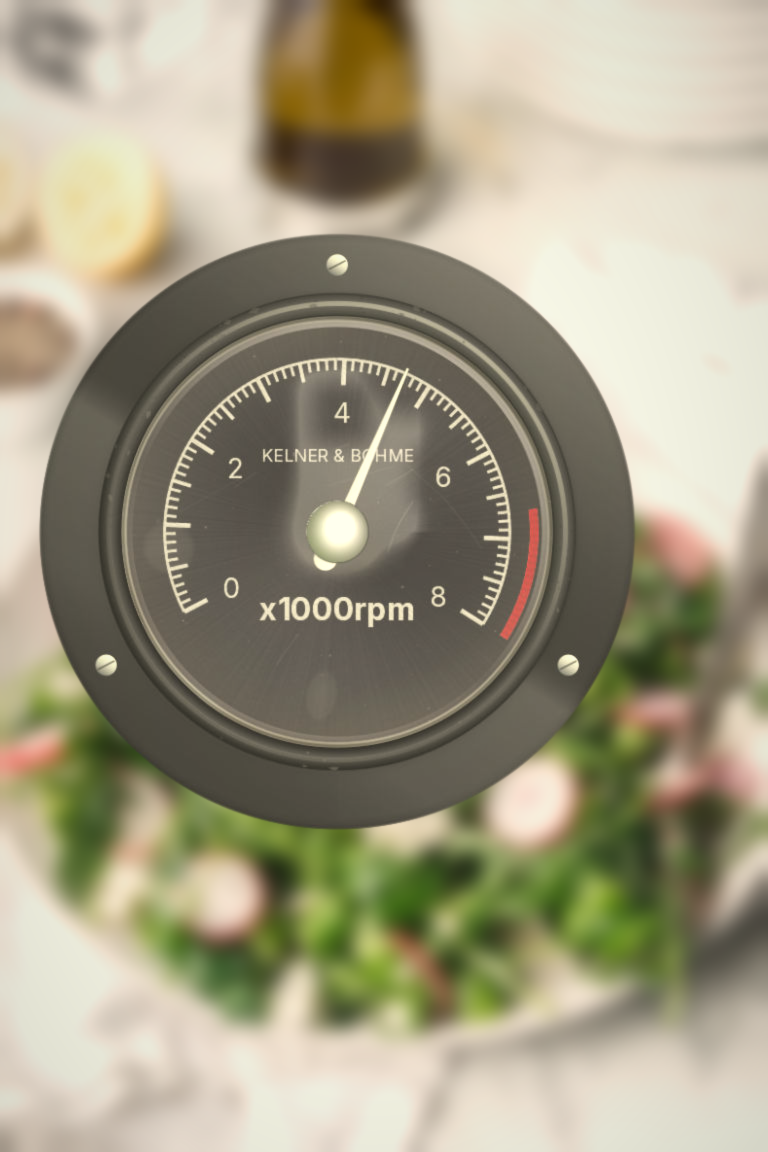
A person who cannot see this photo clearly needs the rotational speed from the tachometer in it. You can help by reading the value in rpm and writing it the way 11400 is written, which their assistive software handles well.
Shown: 4700
